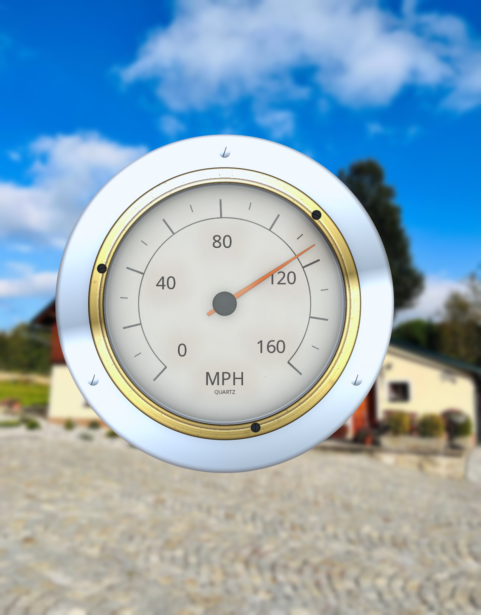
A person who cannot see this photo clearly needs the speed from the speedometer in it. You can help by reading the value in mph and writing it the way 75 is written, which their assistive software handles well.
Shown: 115
